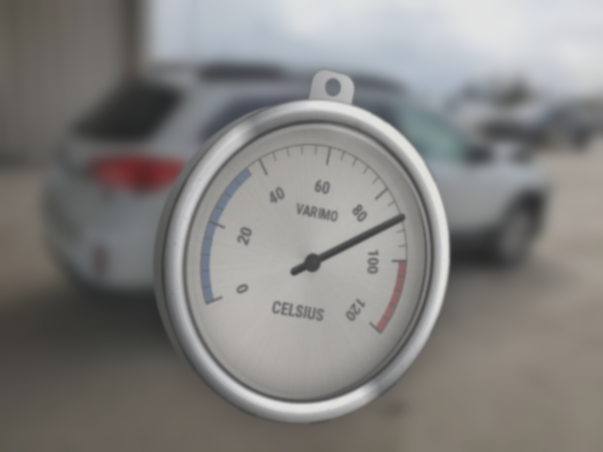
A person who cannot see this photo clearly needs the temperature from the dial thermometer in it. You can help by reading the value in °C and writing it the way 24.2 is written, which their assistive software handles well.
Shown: 88
